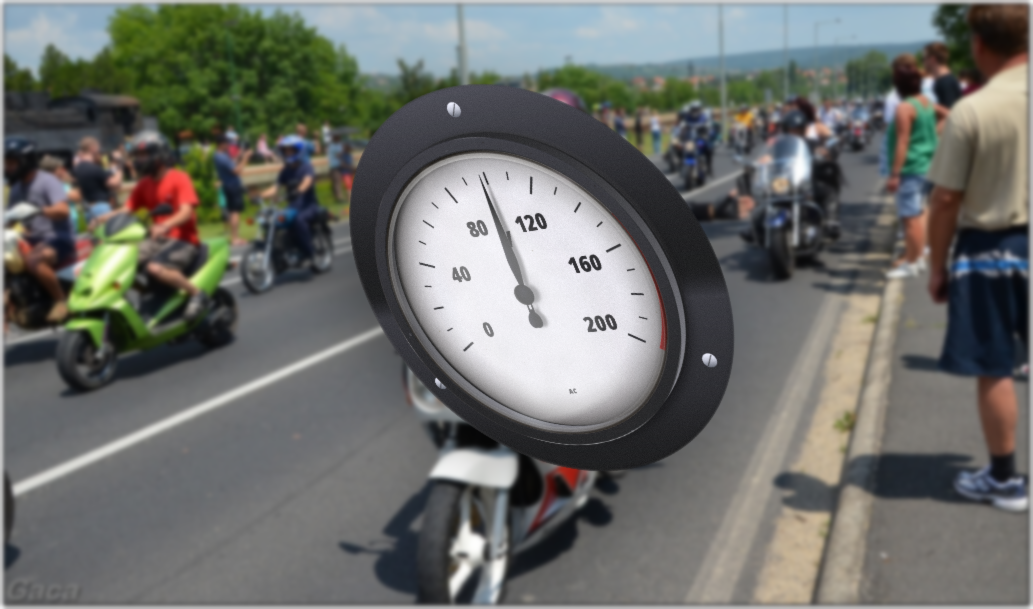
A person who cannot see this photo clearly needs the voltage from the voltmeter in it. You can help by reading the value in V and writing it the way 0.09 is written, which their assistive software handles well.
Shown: 100
